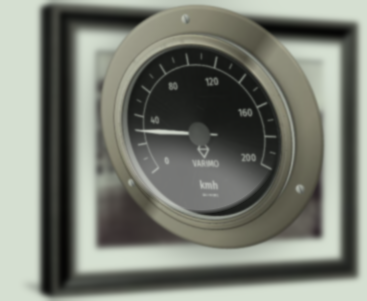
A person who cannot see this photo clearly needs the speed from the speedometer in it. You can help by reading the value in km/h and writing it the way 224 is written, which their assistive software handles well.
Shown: 30
